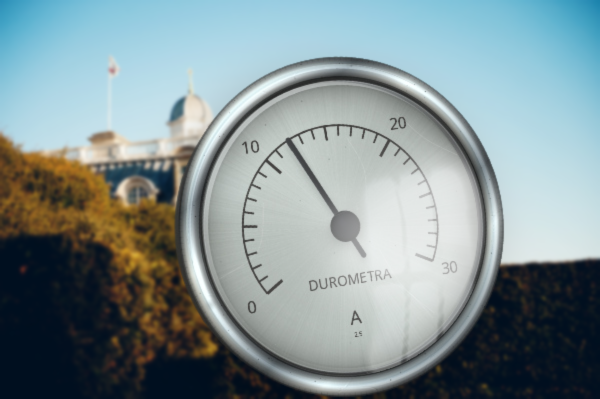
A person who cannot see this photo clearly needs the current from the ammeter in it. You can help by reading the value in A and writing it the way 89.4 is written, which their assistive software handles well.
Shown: 12
